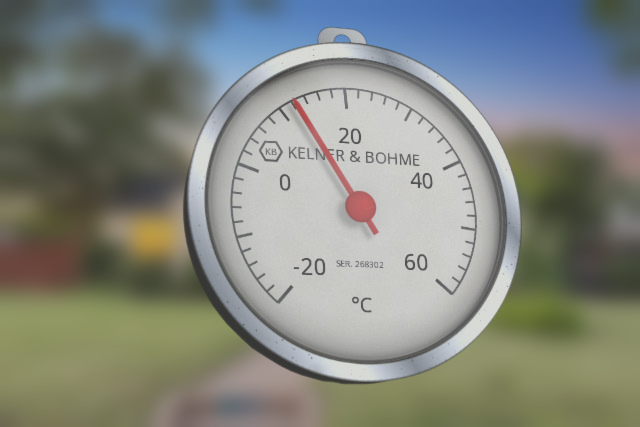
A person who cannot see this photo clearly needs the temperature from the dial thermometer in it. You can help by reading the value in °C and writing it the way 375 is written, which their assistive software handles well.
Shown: 12
